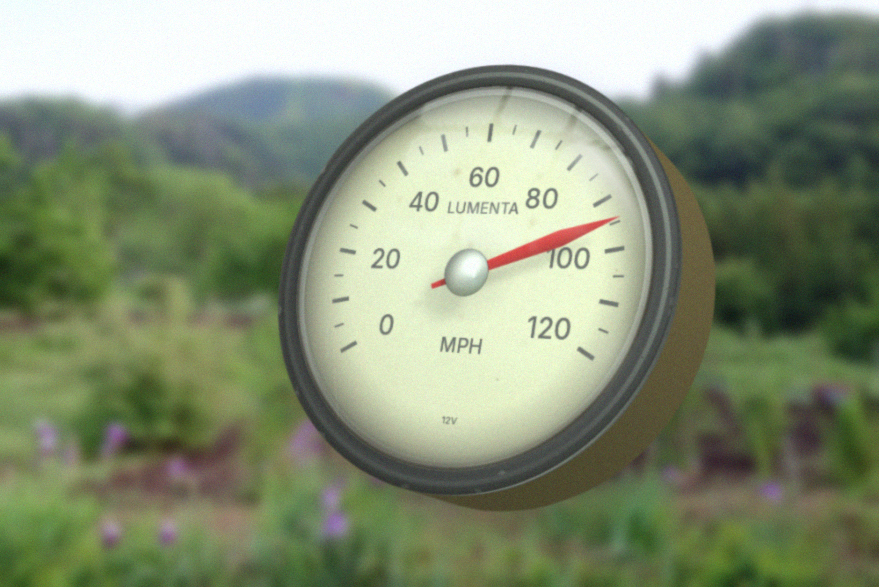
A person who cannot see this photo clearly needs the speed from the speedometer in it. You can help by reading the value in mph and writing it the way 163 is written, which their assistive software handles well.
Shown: 95
